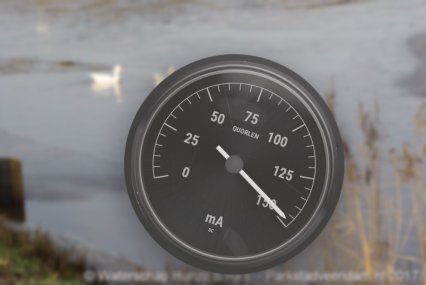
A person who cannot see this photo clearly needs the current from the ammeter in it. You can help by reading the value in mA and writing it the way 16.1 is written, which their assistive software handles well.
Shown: 147.5
